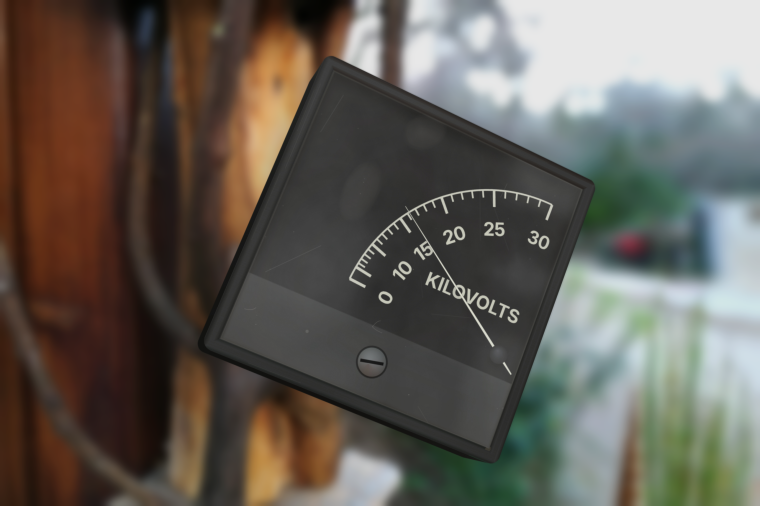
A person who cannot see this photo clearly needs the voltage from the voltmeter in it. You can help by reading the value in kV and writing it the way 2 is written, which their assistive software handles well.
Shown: 16
